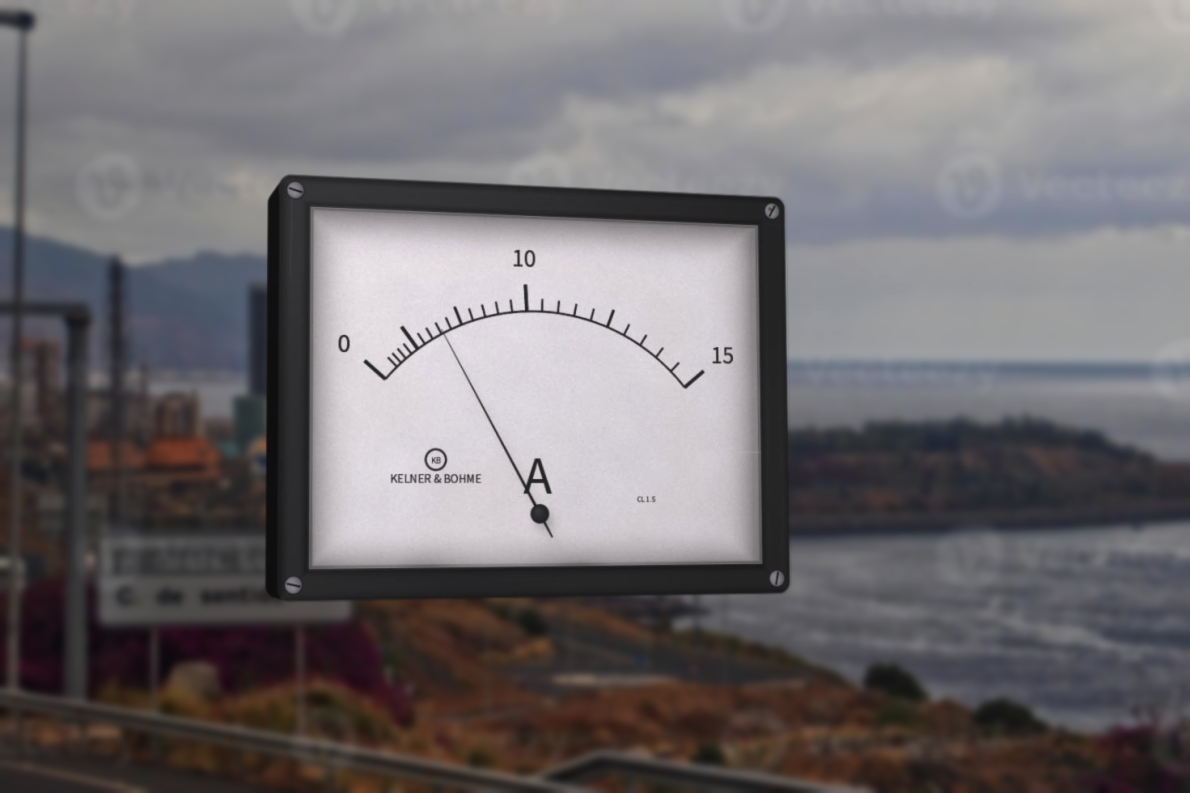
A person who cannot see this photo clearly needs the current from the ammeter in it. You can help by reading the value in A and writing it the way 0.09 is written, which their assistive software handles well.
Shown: 6.5
